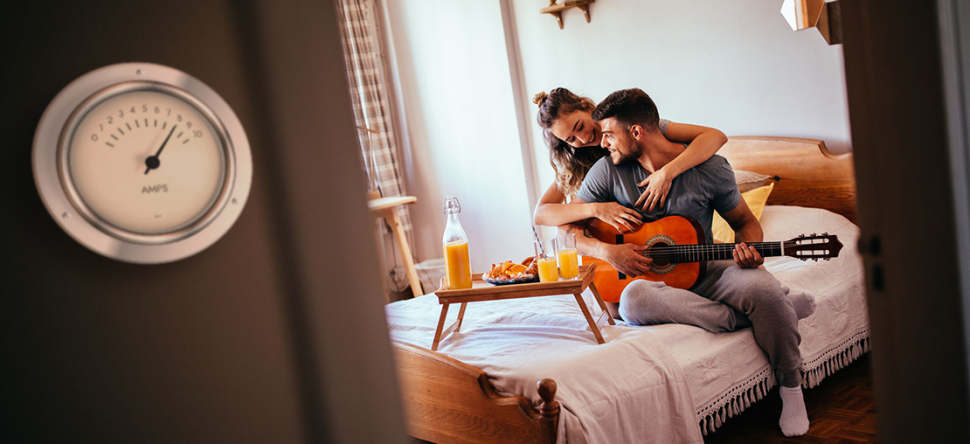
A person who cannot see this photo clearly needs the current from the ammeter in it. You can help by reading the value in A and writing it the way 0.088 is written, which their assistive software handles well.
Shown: 8
